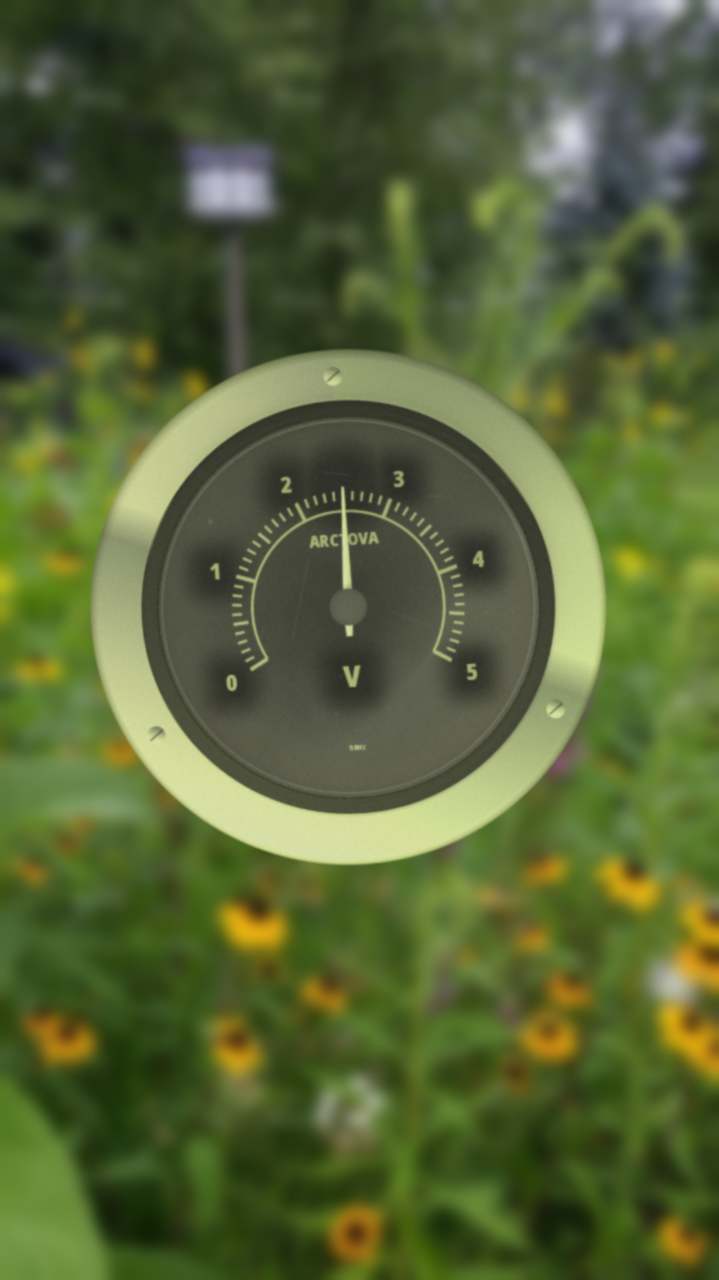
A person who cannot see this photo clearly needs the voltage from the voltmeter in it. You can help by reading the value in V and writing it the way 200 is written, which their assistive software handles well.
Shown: 2.5
